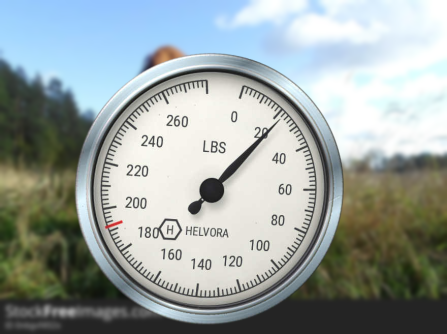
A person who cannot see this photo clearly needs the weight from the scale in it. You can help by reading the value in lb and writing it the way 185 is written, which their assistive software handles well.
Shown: 22
